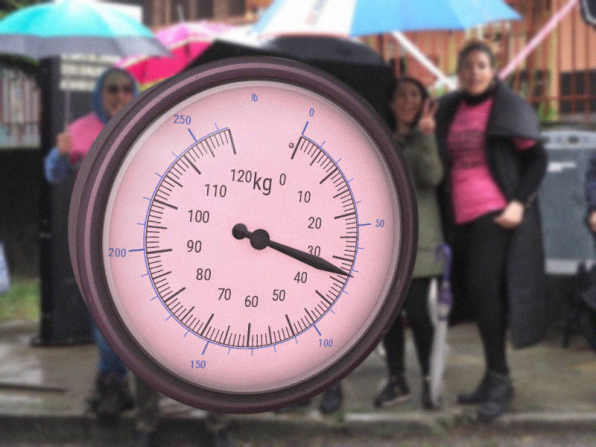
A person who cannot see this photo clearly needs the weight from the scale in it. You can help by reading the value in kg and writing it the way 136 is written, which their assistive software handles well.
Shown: 33
